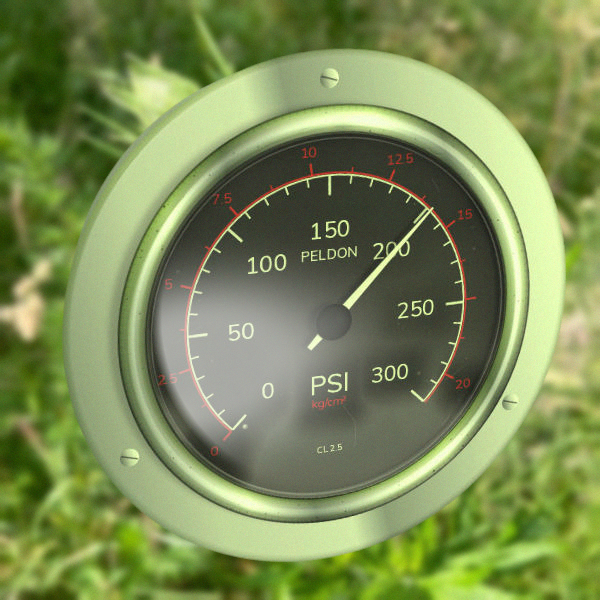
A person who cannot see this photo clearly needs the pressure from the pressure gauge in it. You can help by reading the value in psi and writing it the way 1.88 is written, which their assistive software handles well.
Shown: 200
